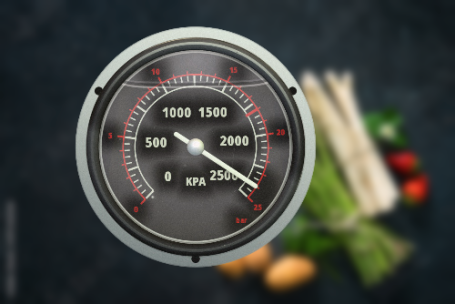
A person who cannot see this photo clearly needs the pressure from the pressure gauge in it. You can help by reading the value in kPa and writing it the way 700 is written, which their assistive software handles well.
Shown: 2400
